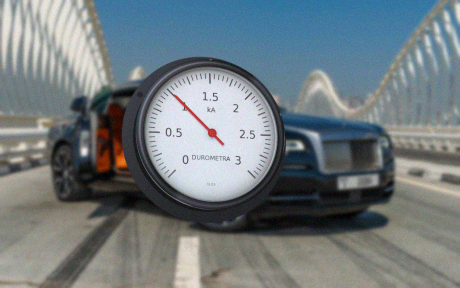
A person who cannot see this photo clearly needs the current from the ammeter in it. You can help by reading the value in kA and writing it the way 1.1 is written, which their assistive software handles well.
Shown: 1
